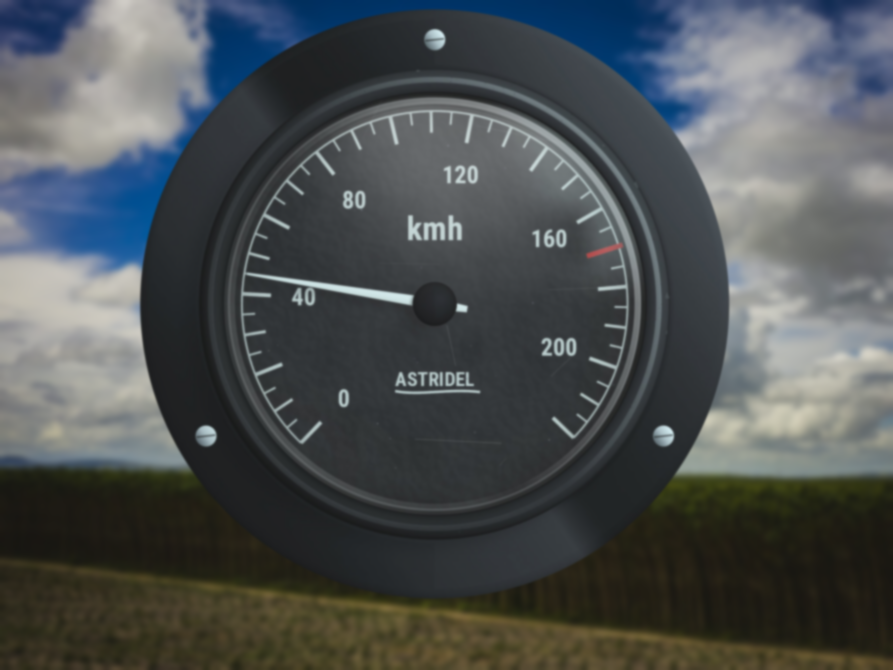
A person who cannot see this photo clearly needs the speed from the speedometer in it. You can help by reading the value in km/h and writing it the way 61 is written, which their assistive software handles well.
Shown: 45
